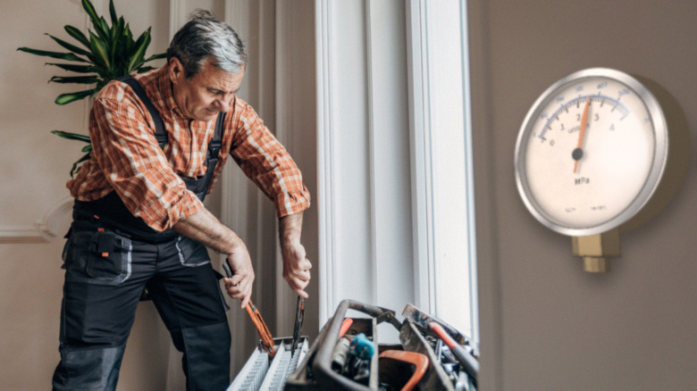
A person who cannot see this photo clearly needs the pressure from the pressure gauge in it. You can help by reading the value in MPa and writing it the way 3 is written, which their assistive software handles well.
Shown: 2.5
